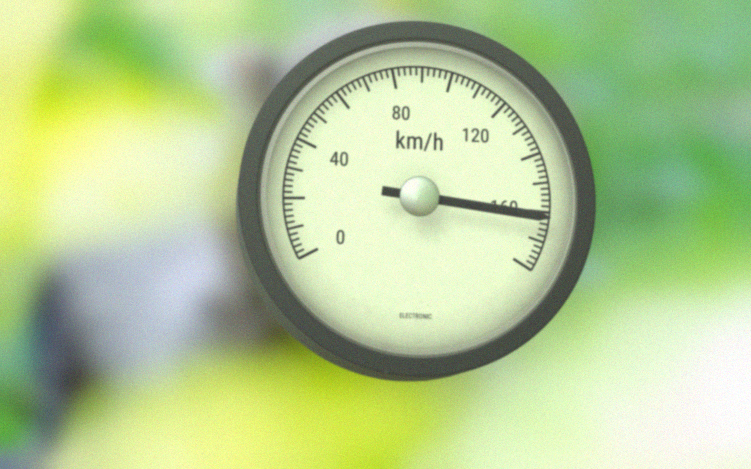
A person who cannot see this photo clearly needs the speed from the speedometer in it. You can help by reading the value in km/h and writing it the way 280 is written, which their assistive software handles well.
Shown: 162
